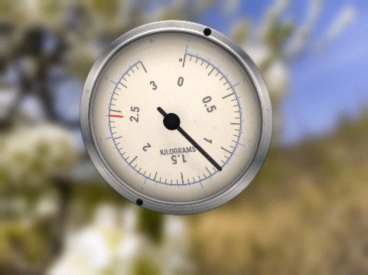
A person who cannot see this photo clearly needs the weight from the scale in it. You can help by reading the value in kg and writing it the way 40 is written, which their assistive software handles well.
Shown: 1.15
